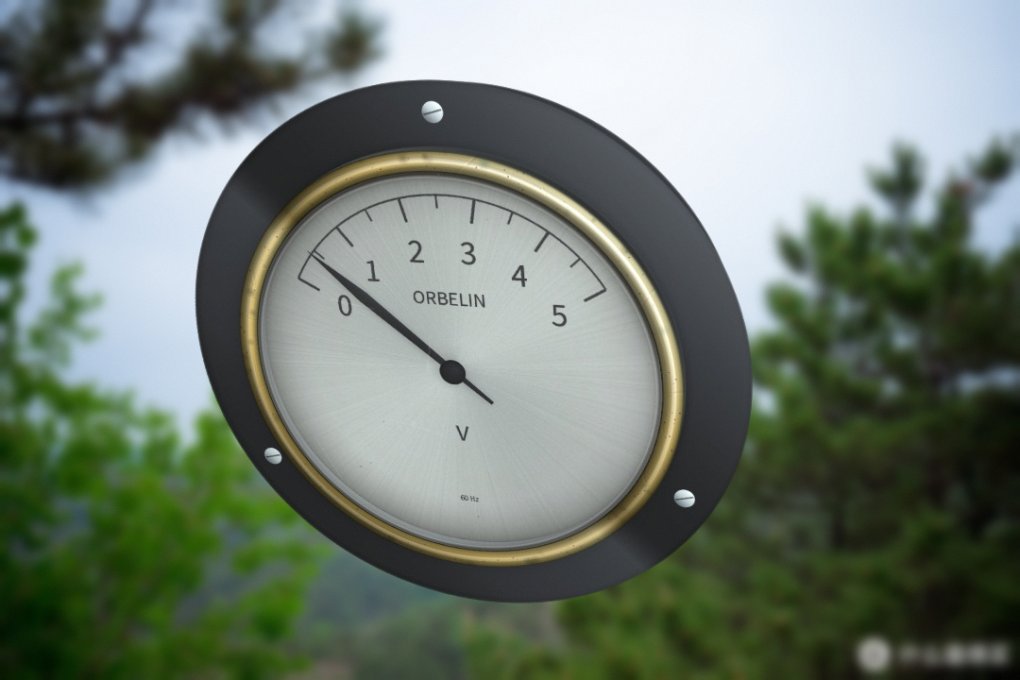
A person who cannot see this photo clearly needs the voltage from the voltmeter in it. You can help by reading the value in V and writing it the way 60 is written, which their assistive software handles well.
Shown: 0.5
